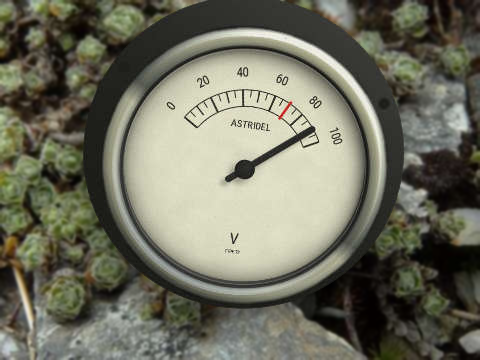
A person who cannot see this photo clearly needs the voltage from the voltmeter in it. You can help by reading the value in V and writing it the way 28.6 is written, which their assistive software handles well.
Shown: 90
